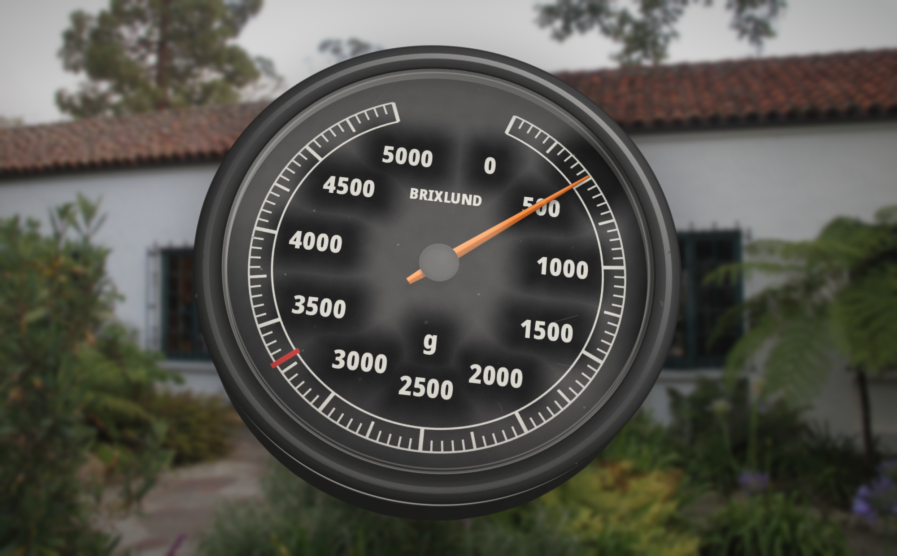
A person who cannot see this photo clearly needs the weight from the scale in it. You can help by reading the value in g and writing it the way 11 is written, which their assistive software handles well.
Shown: 500
